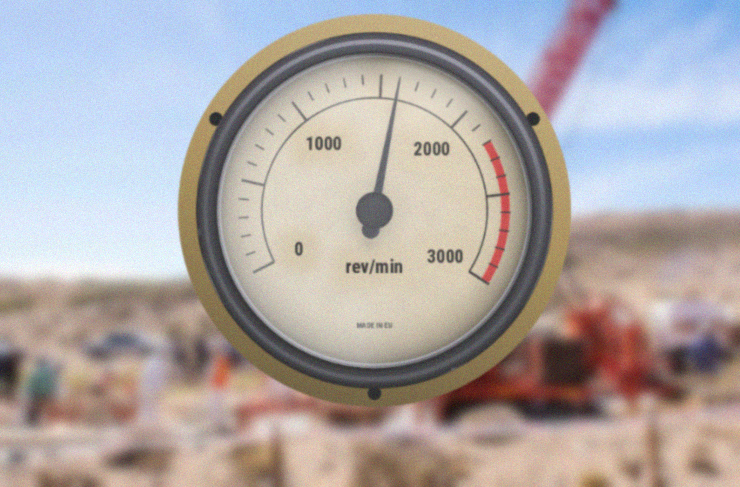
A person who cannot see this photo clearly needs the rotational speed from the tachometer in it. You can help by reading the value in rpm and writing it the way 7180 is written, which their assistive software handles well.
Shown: 1600
